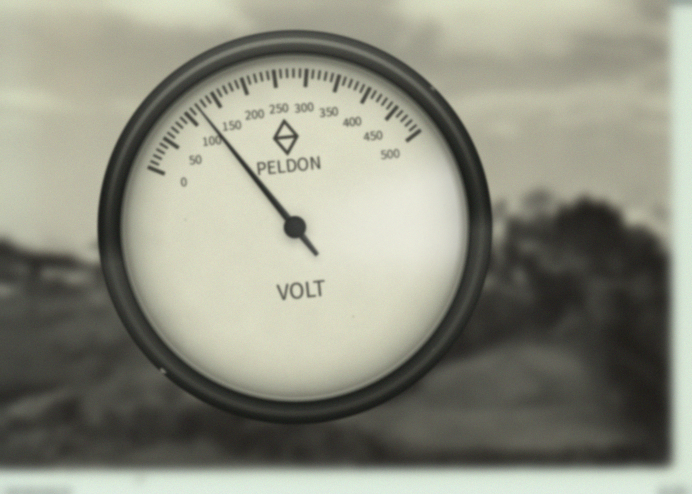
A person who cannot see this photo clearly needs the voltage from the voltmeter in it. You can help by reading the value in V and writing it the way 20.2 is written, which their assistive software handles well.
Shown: 120
